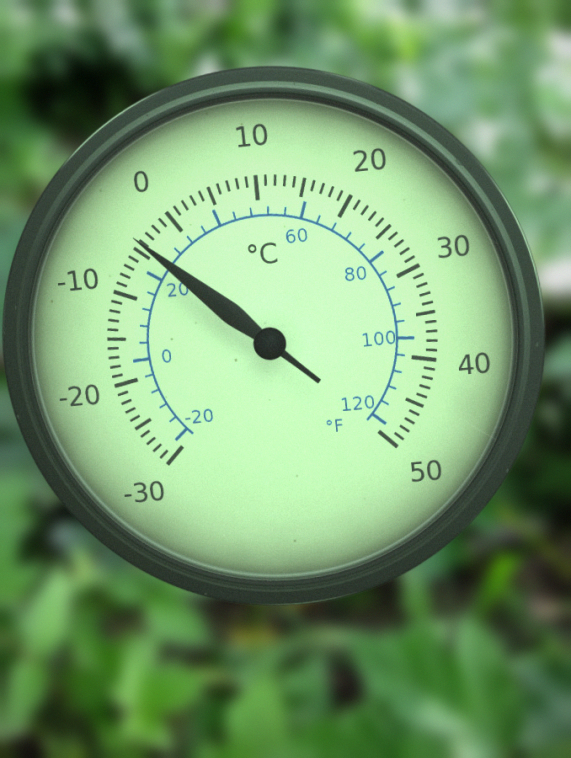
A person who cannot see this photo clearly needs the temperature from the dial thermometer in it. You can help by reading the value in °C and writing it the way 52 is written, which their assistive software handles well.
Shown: -4
